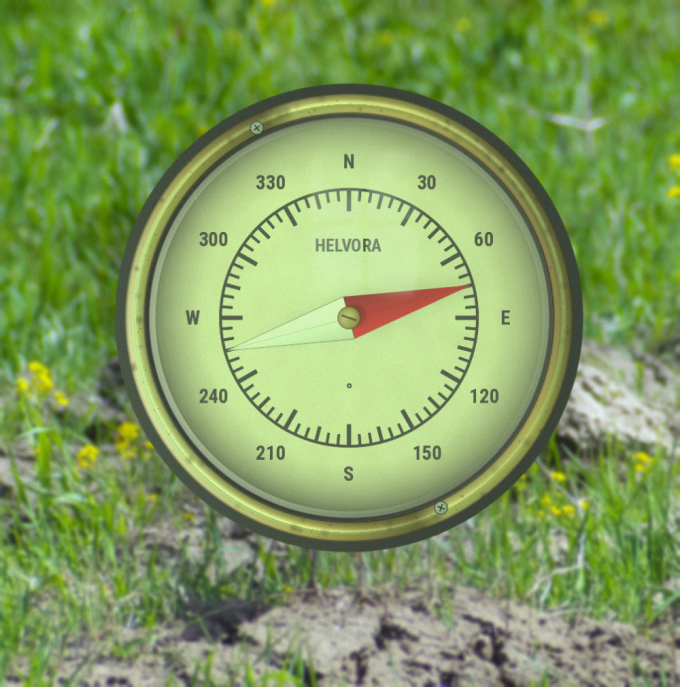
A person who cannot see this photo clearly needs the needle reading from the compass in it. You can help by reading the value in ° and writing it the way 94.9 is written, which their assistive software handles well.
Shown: 75
